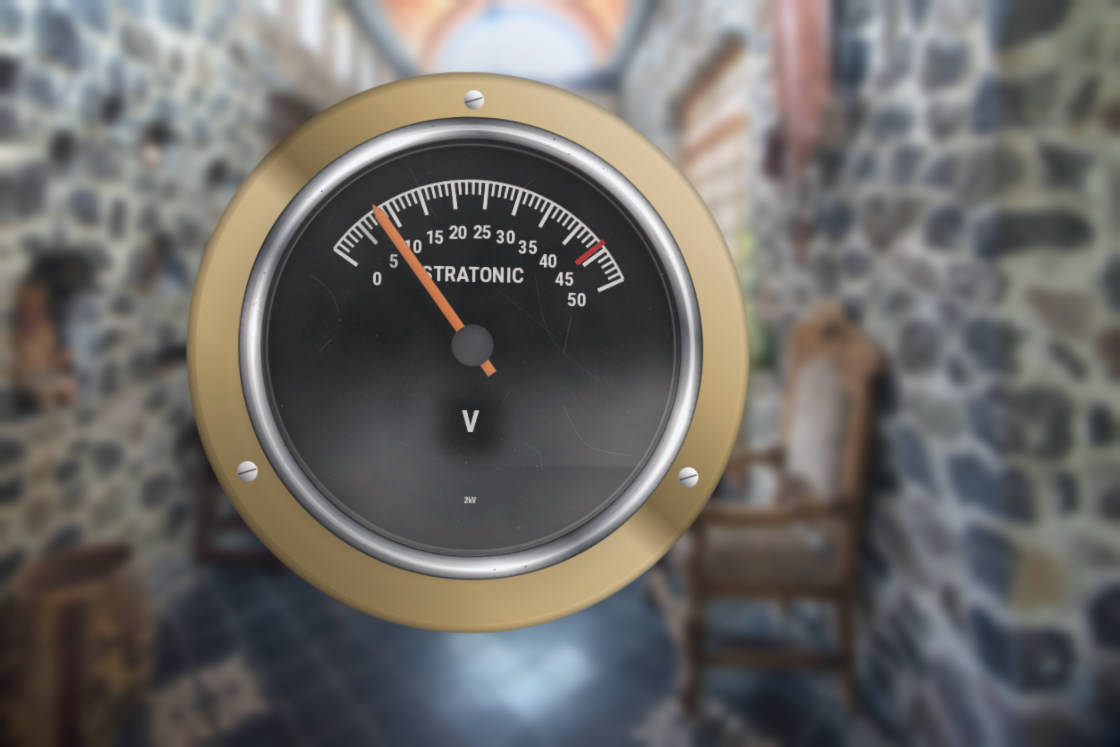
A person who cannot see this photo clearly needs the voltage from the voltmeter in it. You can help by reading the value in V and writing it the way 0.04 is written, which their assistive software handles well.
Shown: 8
